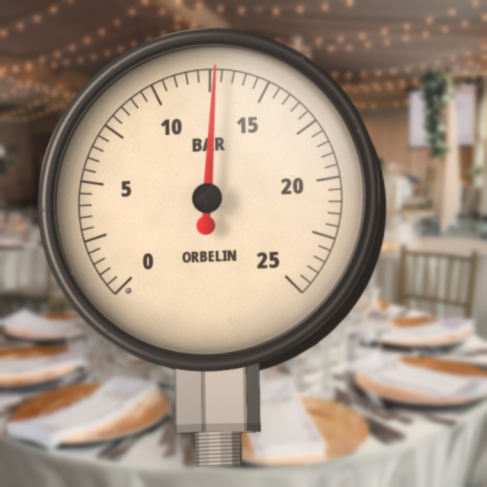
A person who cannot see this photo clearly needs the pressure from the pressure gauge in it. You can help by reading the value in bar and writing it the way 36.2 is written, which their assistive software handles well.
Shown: 12.75
